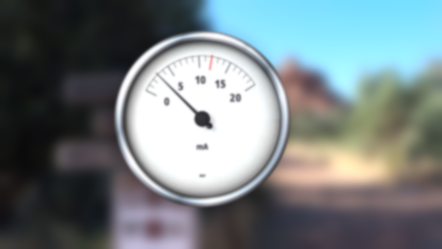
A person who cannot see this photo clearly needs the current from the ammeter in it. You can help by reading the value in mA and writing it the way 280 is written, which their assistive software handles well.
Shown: 3
